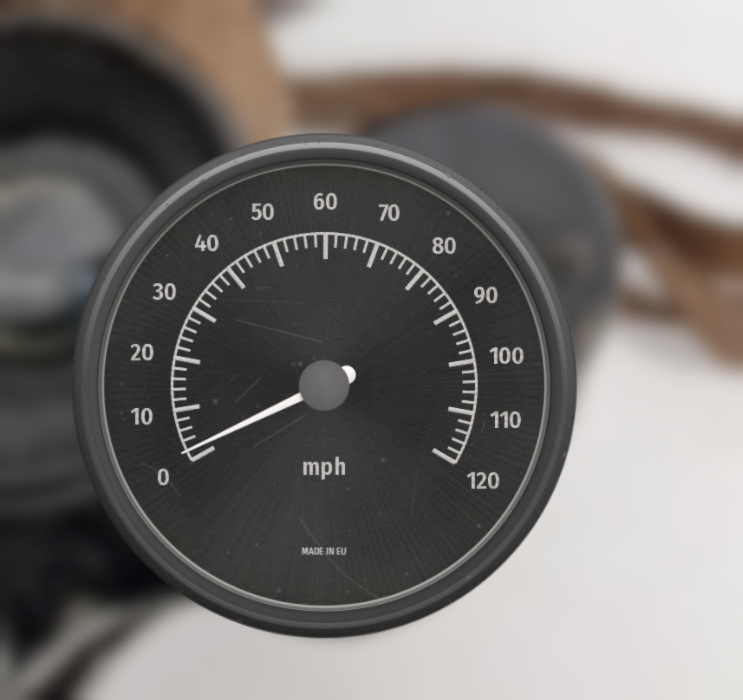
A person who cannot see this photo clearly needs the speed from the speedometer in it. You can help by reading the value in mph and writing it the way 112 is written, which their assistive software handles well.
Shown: 2
